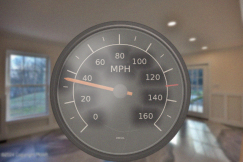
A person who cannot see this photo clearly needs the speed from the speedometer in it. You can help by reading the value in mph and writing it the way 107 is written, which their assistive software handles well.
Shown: 35
